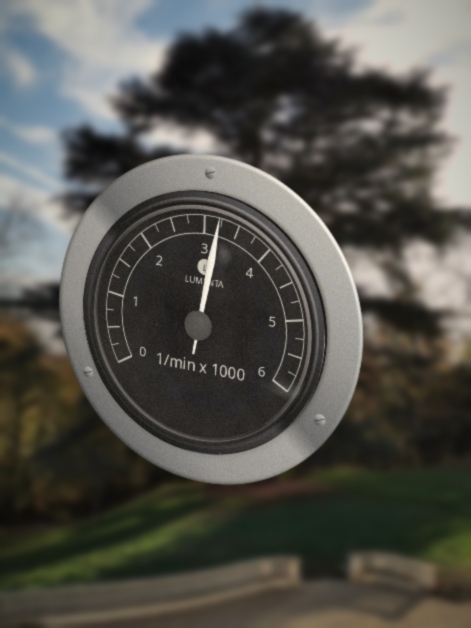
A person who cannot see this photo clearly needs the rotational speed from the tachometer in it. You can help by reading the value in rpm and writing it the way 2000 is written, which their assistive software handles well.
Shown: 3250
